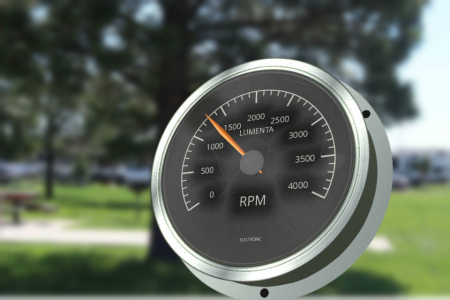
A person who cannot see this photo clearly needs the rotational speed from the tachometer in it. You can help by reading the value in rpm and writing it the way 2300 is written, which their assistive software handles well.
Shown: 1300
